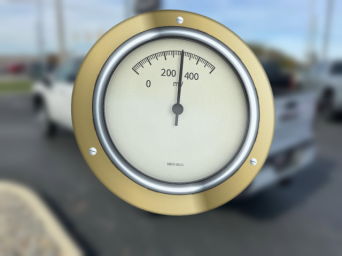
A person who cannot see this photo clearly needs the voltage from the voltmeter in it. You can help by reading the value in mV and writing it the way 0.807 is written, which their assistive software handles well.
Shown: 300
